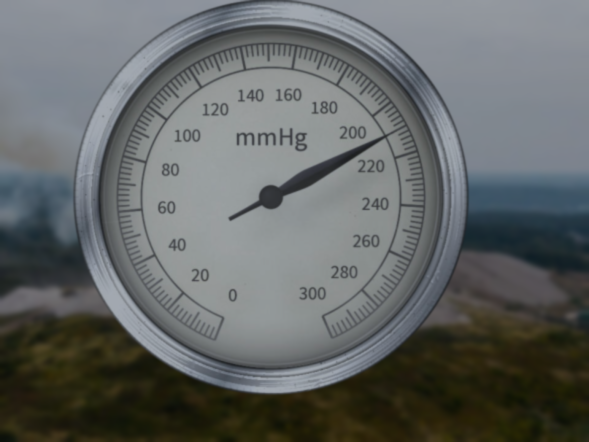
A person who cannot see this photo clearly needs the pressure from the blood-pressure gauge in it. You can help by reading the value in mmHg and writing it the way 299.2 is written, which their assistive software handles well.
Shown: 210
